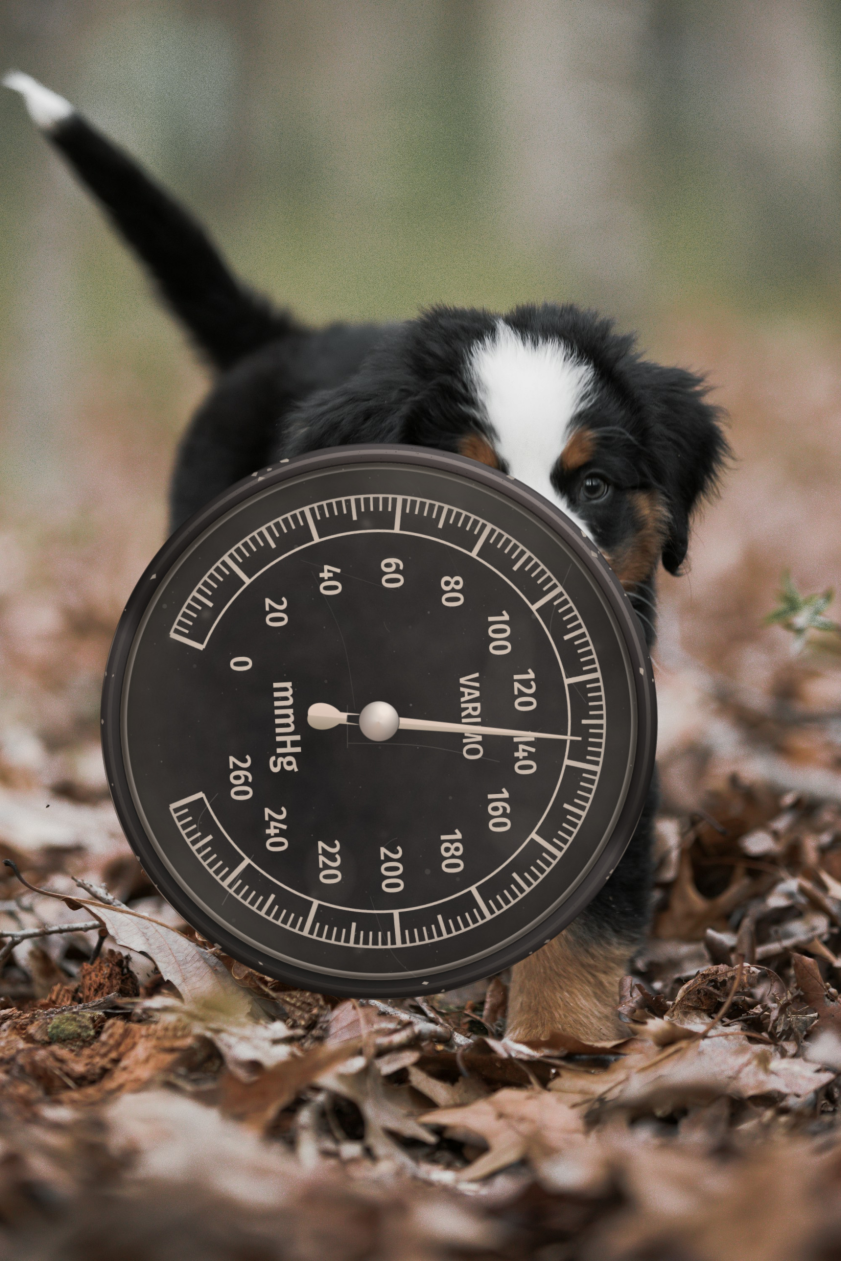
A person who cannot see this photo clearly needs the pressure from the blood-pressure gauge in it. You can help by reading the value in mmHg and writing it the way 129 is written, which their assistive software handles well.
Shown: 134
